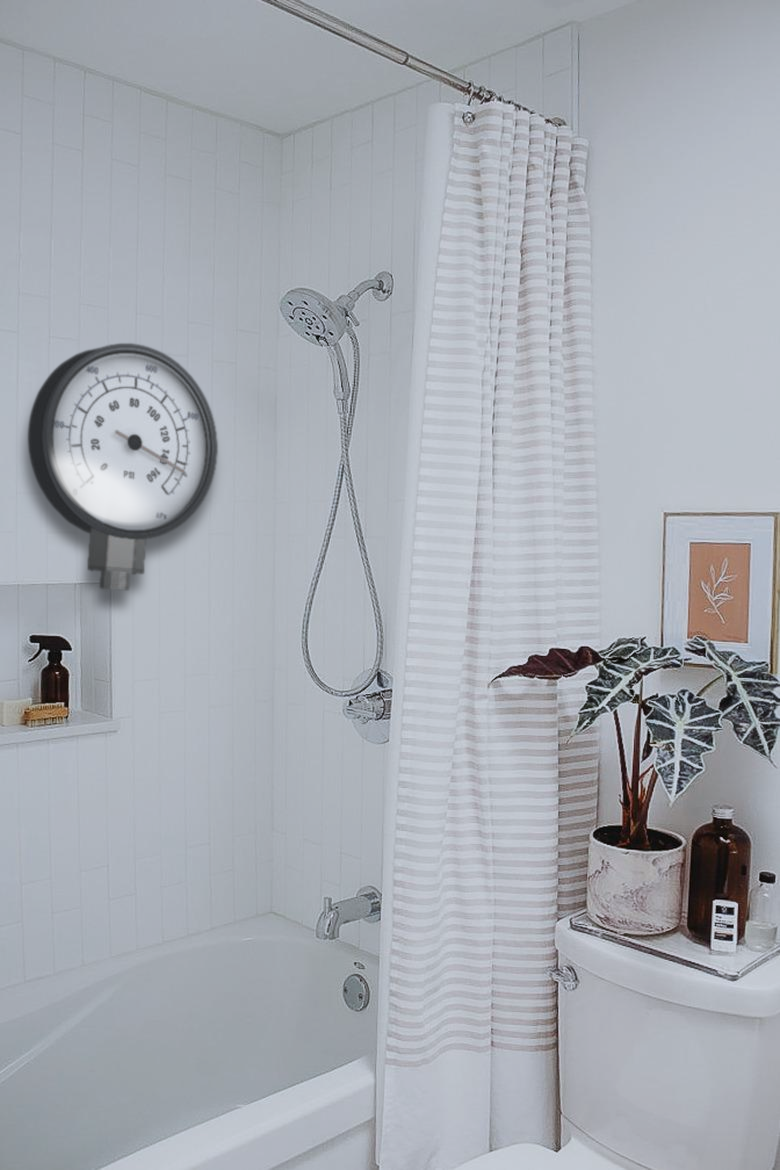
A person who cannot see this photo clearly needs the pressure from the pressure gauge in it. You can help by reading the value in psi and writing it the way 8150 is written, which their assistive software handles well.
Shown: 145
